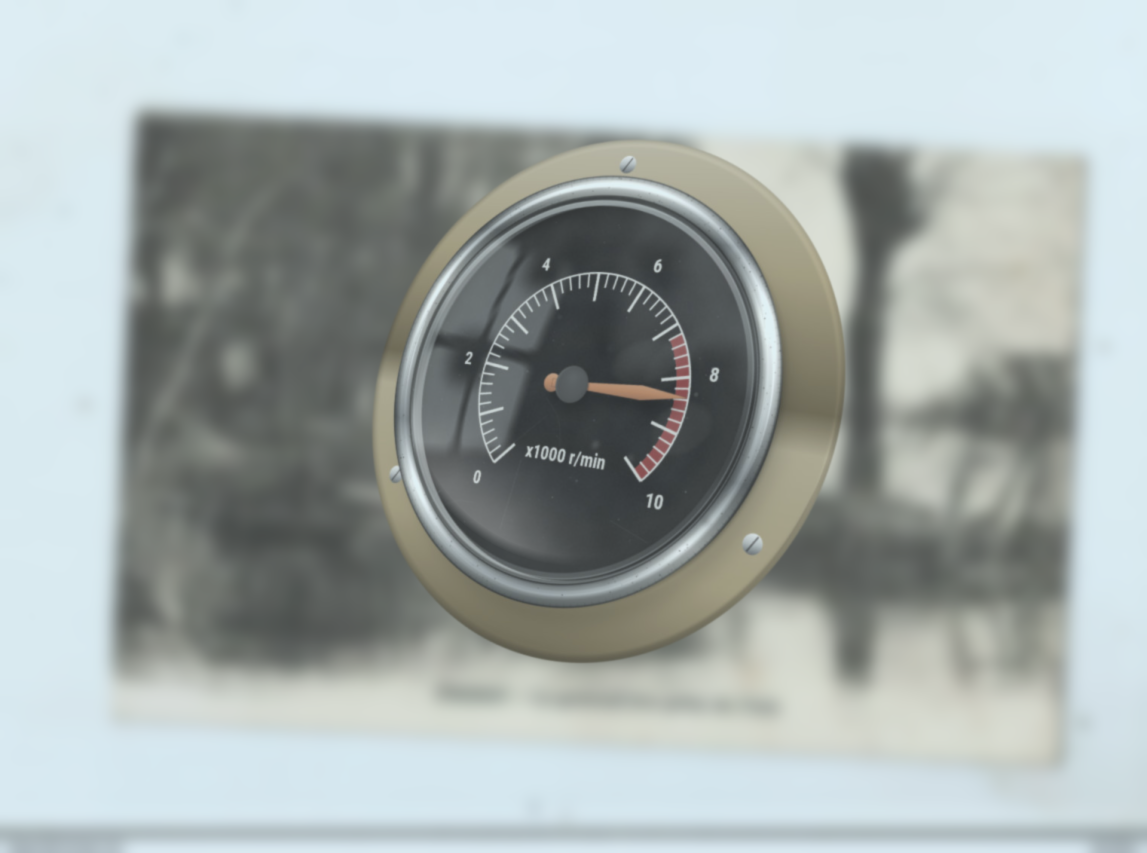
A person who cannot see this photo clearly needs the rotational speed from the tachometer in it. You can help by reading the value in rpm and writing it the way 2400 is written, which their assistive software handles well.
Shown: 8400
